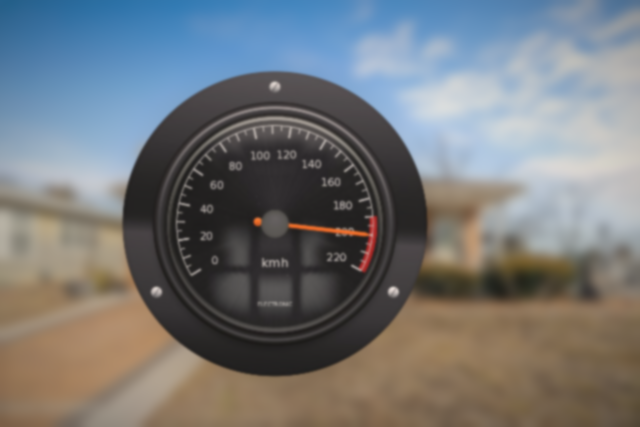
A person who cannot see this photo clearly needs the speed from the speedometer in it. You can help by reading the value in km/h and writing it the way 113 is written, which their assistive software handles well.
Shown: 200
